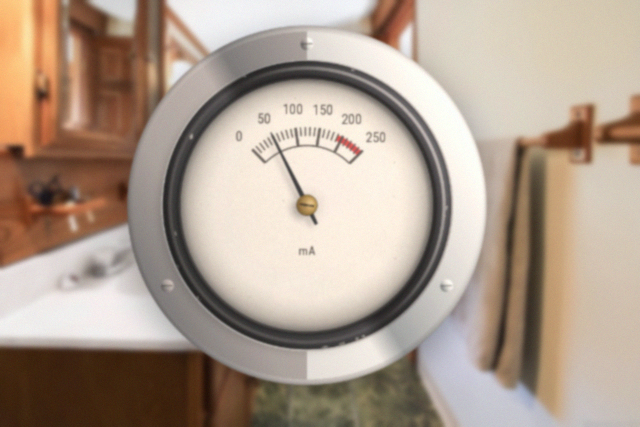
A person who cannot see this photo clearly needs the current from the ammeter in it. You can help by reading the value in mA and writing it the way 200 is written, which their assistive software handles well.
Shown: 50
